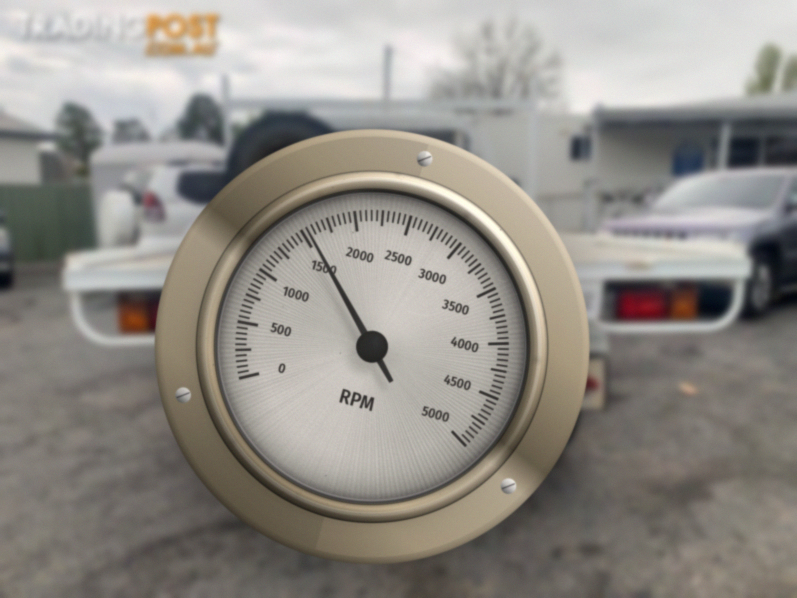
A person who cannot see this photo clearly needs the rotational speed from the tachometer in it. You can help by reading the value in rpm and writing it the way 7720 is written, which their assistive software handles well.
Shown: 1550
